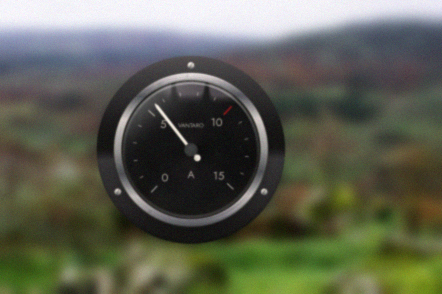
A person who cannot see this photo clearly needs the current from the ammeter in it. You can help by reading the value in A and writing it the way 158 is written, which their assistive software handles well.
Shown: 5.5
